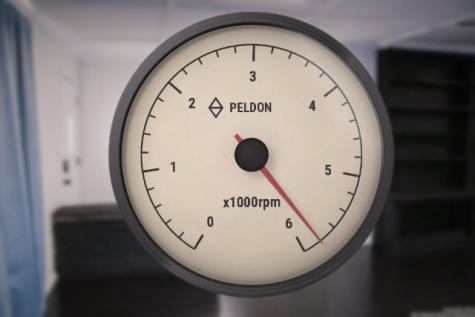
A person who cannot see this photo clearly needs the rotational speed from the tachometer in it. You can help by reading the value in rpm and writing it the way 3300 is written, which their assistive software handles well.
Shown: 5800
